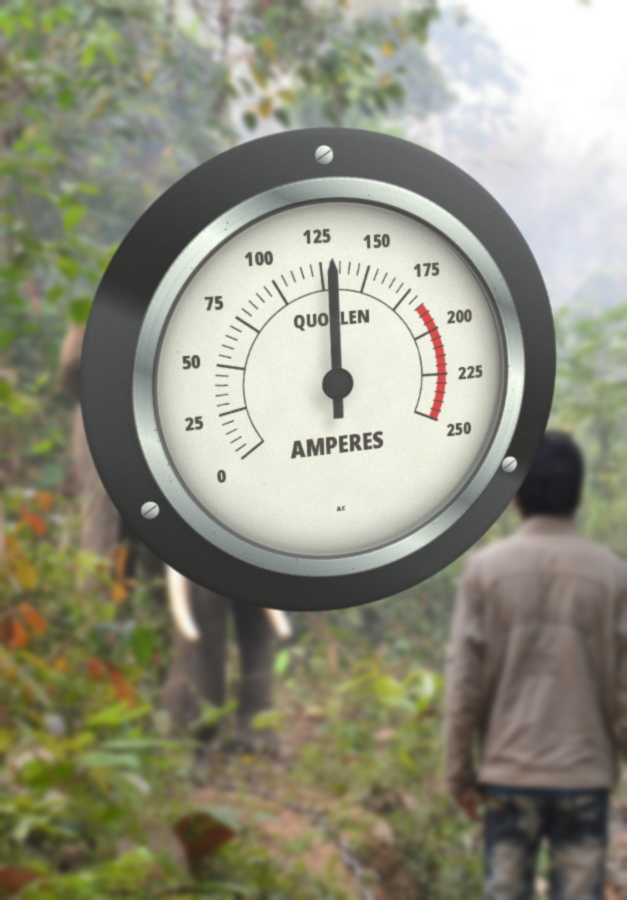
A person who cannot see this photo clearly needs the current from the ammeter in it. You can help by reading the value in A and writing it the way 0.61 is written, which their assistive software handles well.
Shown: 130
